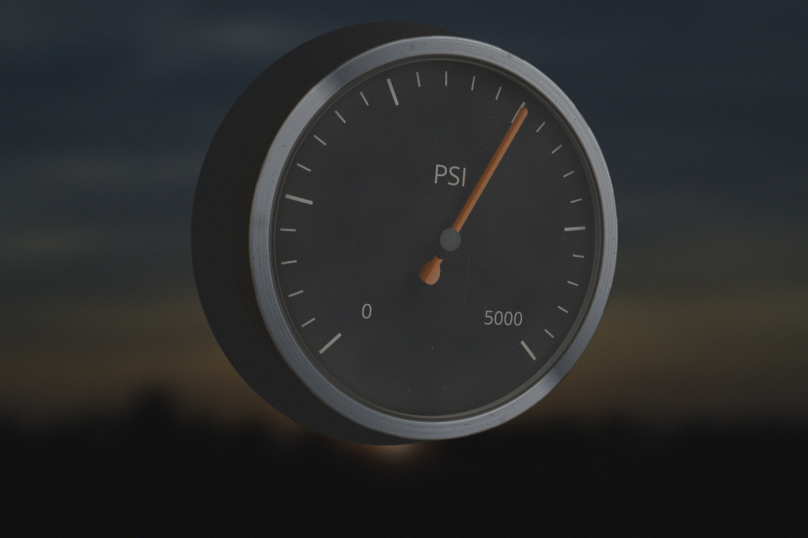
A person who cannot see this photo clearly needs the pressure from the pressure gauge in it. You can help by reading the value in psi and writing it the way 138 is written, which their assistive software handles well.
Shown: 3000
